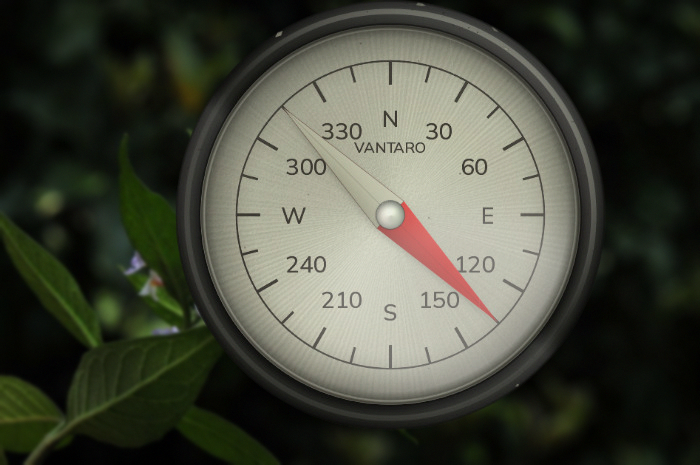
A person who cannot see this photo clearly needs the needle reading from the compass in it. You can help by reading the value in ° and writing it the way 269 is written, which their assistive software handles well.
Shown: 135
